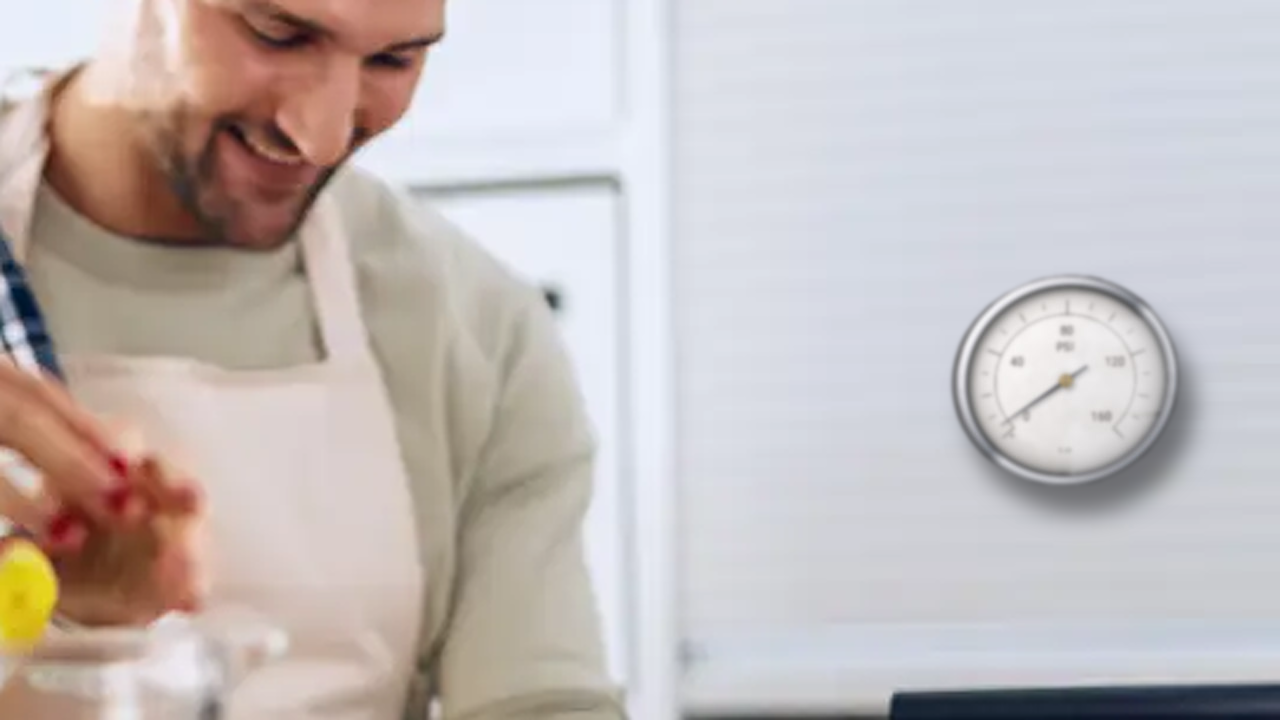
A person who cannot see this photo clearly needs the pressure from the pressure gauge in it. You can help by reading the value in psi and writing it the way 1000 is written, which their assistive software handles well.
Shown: 5
